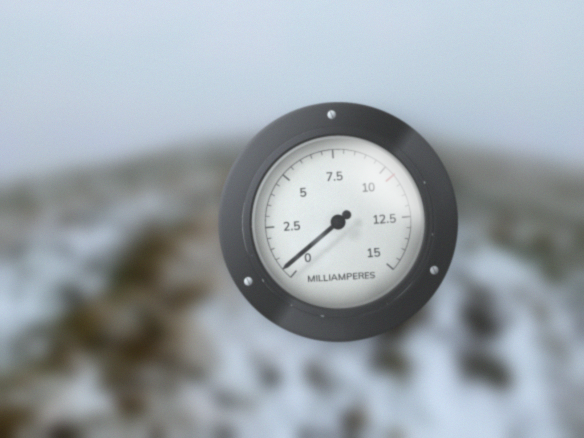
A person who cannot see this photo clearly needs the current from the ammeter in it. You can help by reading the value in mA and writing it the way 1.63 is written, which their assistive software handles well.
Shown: 0.5
